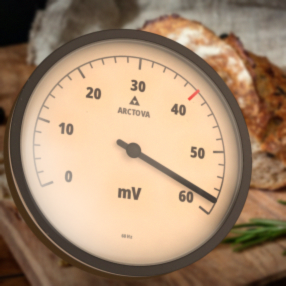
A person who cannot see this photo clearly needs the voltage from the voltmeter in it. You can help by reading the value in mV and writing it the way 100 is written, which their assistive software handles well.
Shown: 58
